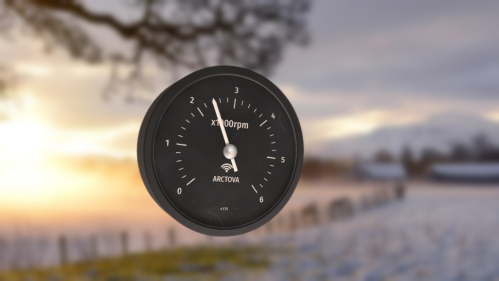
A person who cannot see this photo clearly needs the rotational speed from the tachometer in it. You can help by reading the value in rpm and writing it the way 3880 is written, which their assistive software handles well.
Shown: 2400
